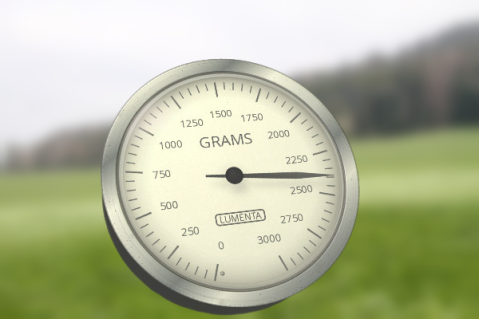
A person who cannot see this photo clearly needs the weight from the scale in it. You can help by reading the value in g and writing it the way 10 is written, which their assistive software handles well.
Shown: 2400
